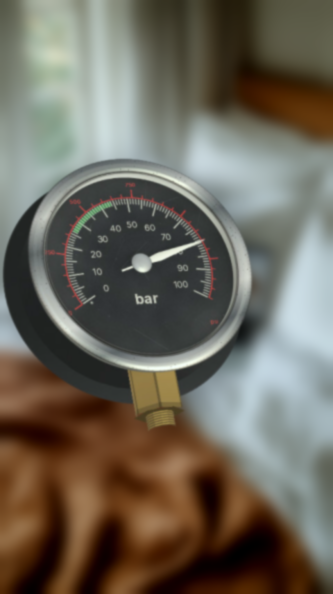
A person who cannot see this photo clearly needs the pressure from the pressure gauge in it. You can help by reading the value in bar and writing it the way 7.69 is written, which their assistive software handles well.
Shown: 80
